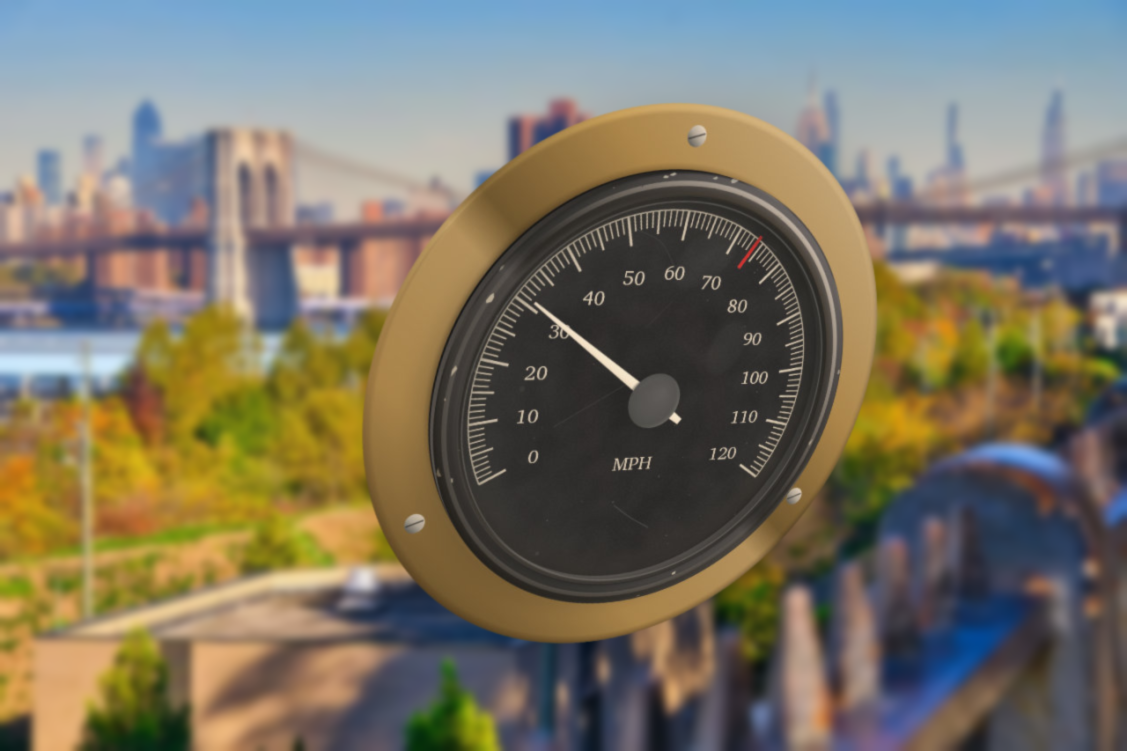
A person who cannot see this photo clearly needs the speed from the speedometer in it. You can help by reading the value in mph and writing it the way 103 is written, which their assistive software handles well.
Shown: 31
